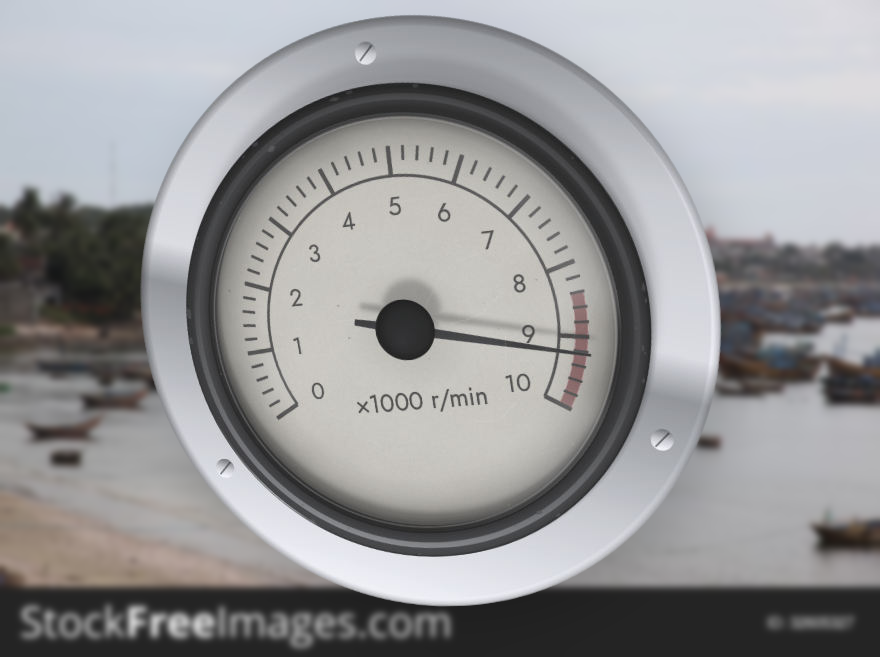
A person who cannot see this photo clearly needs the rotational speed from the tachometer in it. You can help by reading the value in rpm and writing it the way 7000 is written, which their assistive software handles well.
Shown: 9200
